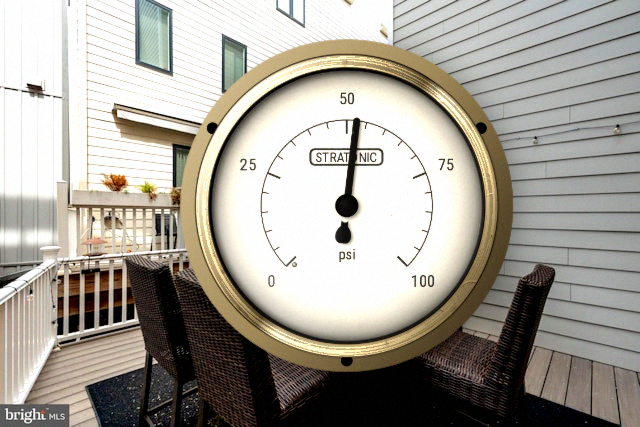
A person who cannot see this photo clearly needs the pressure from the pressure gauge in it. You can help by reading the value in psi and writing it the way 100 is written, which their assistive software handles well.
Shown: 52.5
